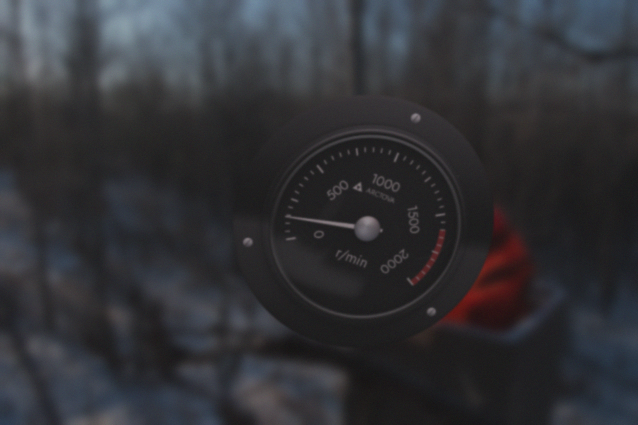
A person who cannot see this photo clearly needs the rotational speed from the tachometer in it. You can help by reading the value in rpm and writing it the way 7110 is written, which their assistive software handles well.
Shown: 150
